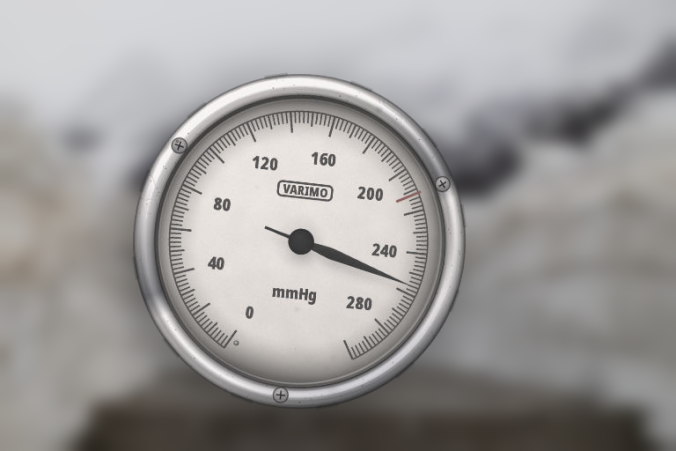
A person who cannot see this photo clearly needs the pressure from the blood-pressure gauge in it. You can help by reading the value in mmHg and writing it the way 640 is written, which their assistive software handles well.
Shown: 256
